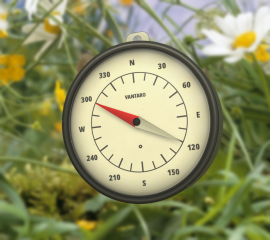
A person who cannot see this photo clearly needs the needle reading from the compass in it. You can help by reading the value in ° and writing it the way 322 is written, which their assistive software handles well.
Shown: 300
